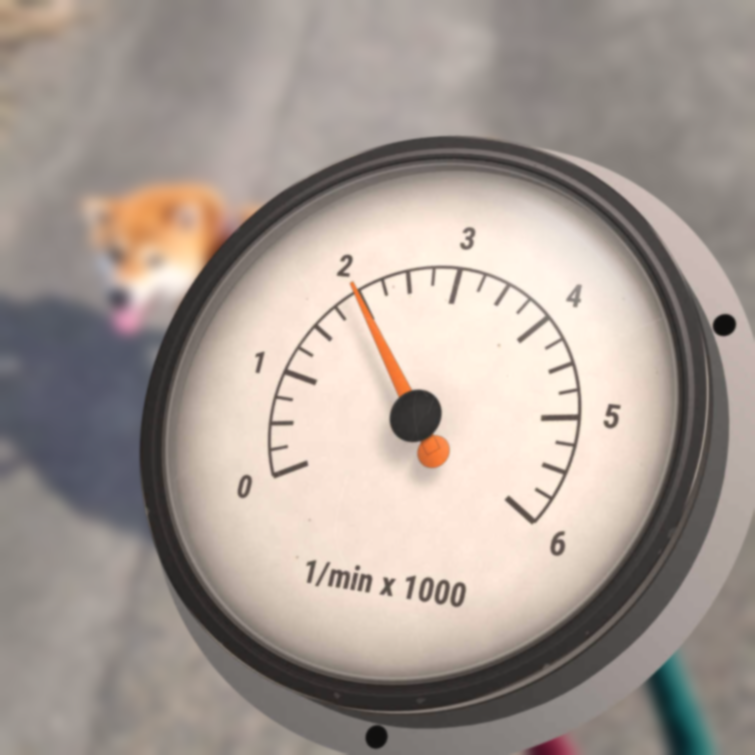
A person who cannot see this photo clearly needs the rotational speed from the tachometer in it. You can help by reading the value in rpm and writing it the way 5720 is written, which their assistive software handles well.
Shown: 2000
